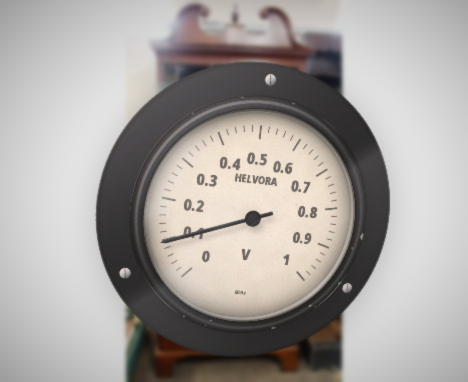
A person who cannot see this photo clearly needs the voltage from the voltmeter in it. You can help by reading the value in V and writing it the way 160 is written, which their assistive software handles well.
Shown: 0.1
